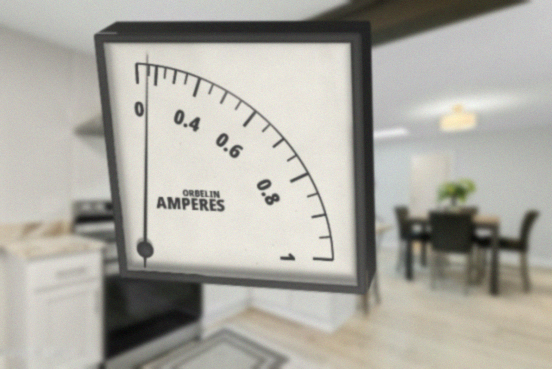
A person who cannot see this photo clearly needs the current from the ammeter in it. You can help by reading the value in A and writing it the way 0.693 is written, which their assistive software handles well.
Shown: 0.15
